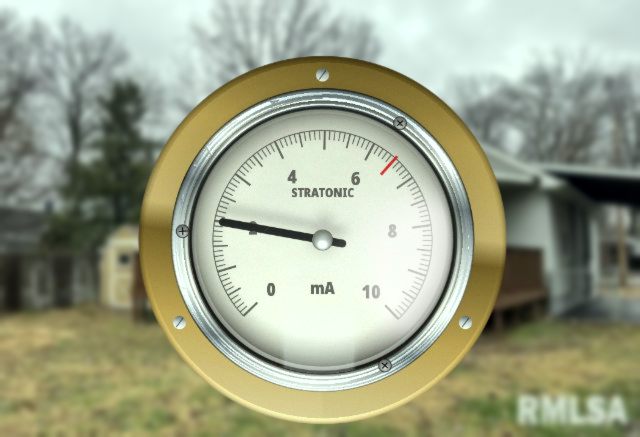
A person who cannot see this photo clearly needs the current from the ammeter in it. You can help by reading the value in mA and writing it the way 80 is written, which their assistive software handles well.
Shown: 2
